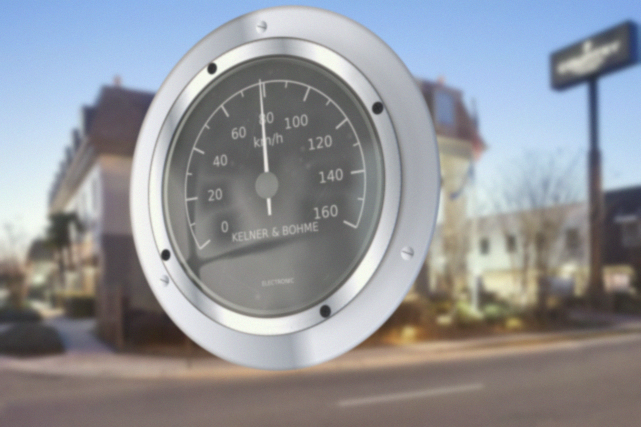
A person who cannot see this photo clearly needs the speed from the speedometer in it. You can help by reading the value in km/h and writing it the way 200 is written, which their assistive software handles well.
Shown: 80
